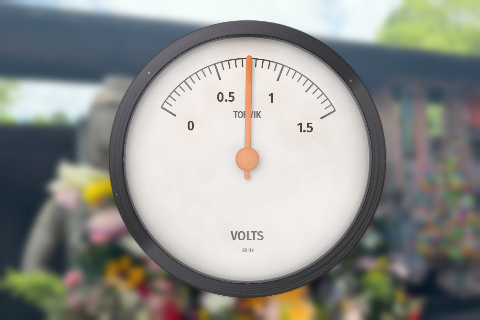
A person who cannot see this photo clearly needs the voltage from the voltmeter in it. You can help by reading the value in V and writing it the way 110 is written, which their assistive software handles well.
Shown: 0.75
